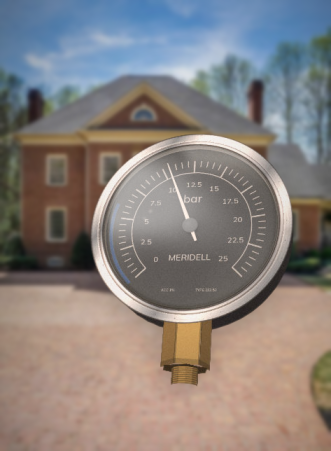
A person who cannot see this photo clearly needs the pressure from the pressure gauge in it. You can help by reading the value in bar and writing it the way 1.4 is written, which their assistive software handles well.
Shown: 10.5
